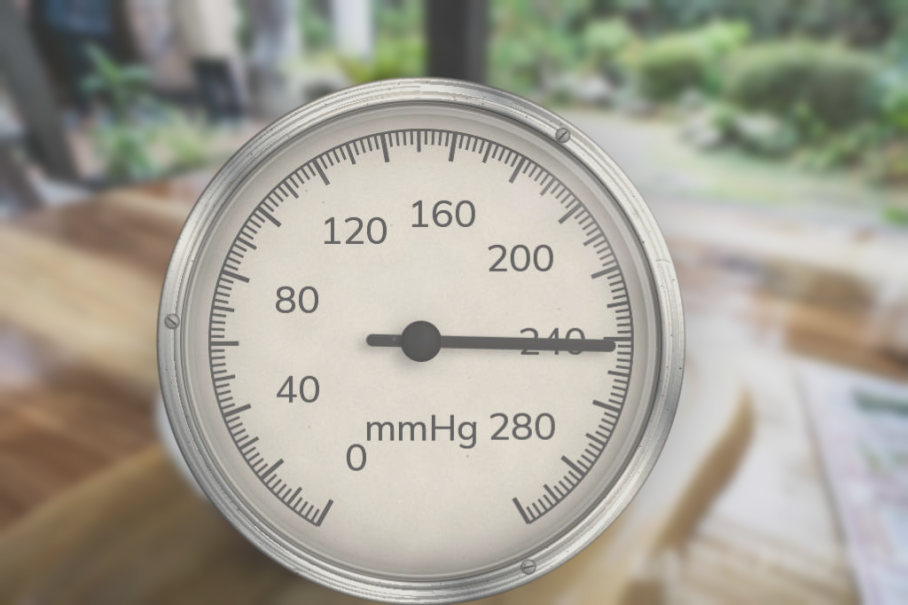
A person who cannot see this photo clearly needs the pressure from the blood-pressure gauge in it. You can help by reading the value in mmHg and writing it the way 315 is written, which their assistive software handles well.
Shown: 242
